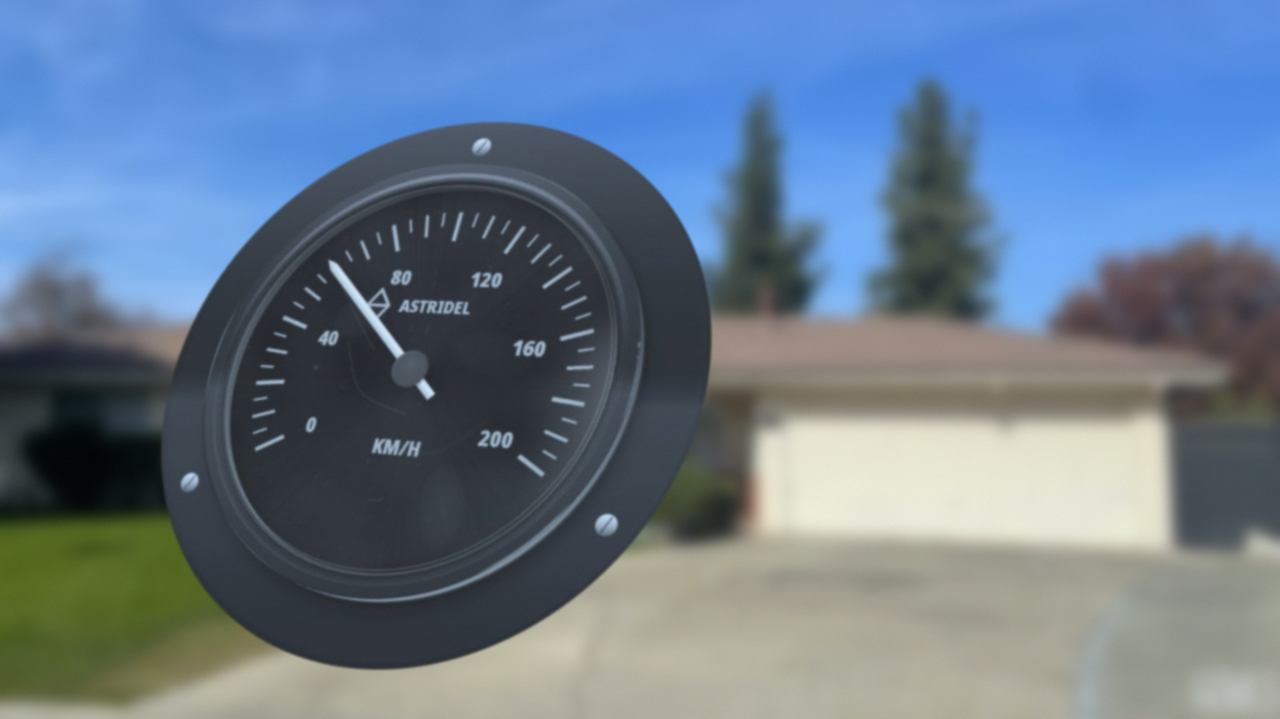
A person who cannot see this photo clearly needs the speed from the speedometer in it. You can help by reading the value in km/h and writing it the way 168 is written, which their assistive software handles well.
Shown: 60
